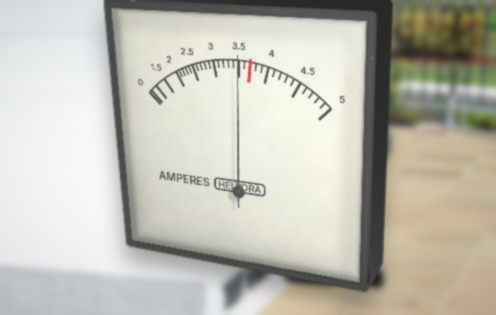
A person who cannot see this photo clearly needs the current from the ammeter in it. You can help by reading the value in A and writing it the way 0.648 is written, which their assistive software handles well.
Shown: 3.5
